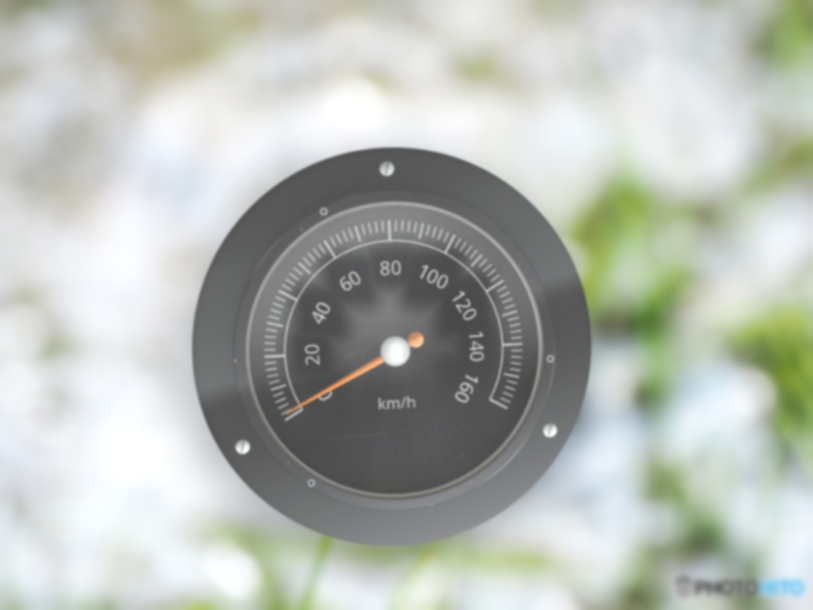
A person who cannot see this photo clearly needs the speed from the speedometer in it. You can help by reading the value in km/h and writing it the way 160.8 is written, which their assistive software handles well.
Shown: 2
